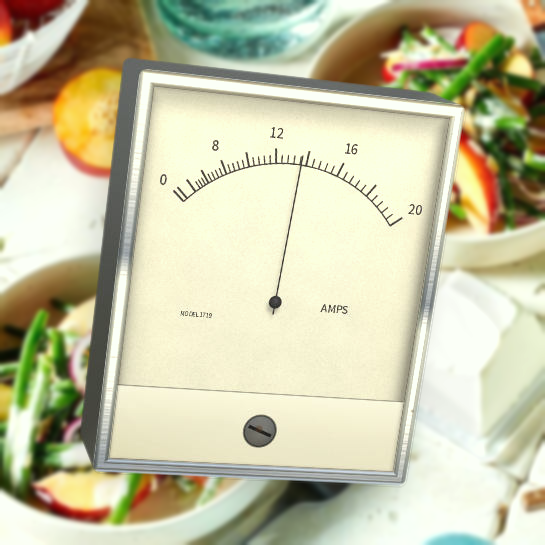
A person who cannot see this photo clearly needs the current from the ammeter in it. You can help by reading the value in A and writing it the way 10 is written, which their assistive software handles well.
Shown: 13.6
